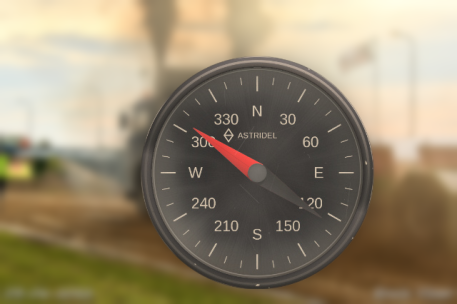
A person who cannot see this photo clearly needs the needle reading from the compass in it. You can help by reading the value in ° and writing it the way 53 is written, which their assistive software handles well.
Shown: 305
